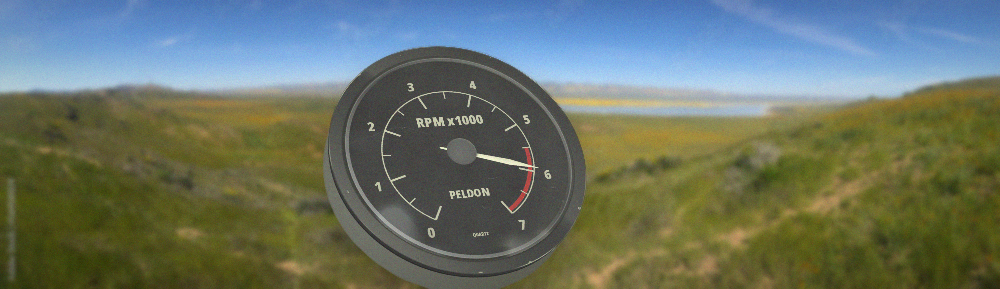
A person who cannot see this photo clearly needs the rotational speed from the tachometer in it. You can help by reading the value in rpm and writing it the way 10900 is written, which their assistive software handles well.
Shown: 6000
